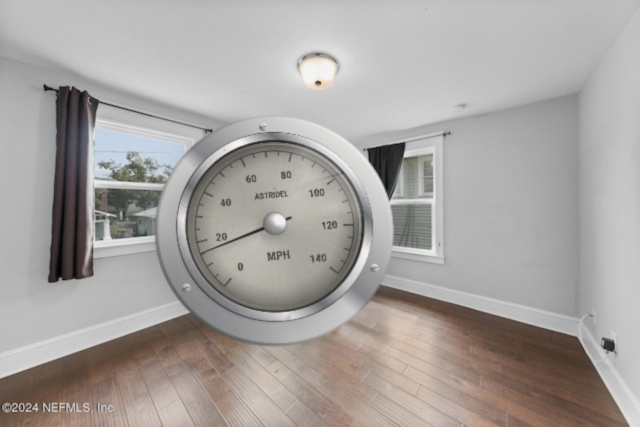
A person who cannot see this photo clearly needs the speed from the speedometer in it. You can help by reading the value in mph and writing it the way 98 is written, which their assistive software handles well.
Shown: 15
